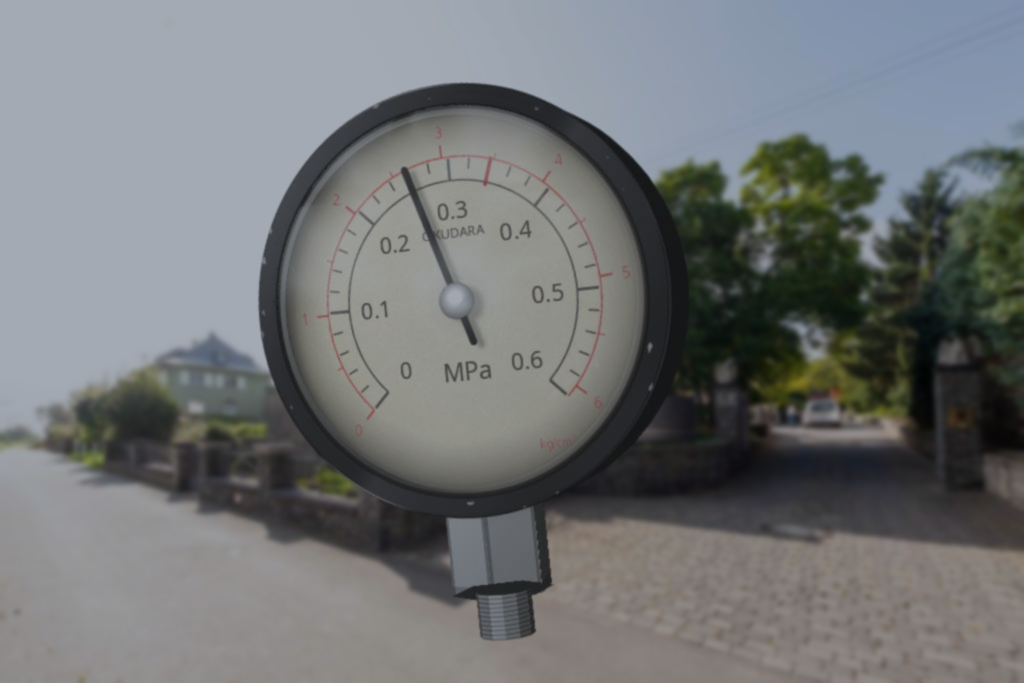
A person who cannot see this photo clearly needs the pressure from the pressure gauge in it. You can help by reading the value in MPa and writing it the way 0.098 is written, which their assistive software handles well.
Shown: 0.26
